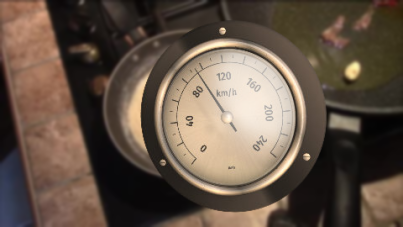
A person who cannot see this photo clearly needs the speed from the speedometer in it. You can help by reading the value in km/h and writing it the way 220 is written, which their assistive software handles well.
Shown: 95
